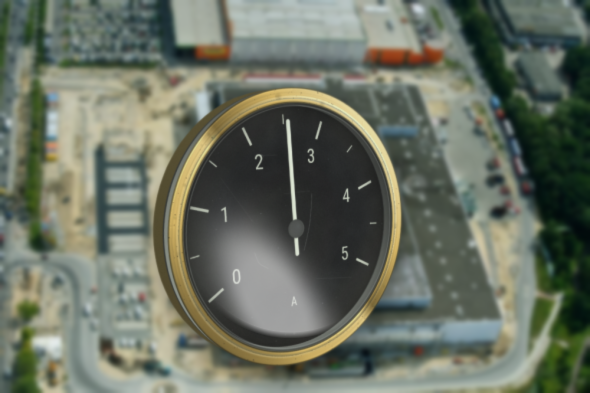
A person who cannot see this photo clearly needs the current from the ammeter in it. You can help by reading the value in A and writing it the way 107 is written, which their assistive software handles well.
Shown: 2.5
